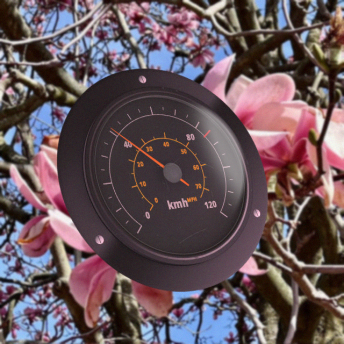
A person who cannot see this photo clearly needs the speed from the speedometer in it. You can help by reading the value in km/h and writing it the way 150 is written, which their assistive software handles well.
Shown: 40
